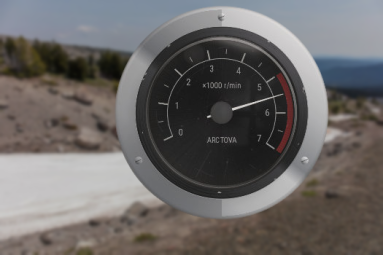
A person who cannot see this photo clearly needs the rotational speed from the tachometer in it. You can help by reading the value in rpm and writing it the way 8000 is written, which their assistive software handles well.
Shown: 5500
